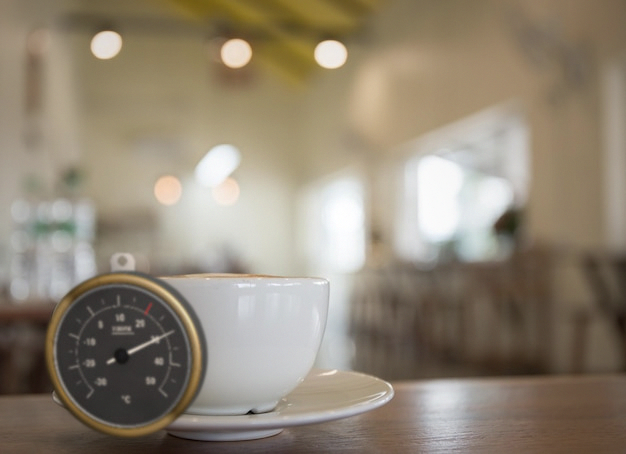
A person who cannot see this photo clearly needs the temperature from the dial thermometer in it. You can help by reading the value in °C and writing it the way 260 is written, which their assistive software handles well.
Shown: 30
